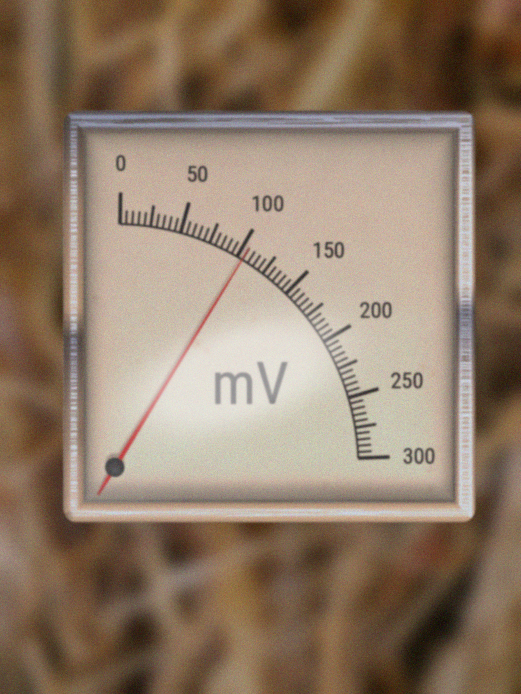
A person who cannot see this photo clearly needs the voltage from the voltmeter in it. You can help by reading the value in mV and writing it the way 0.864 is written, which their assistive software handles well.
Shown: 105
